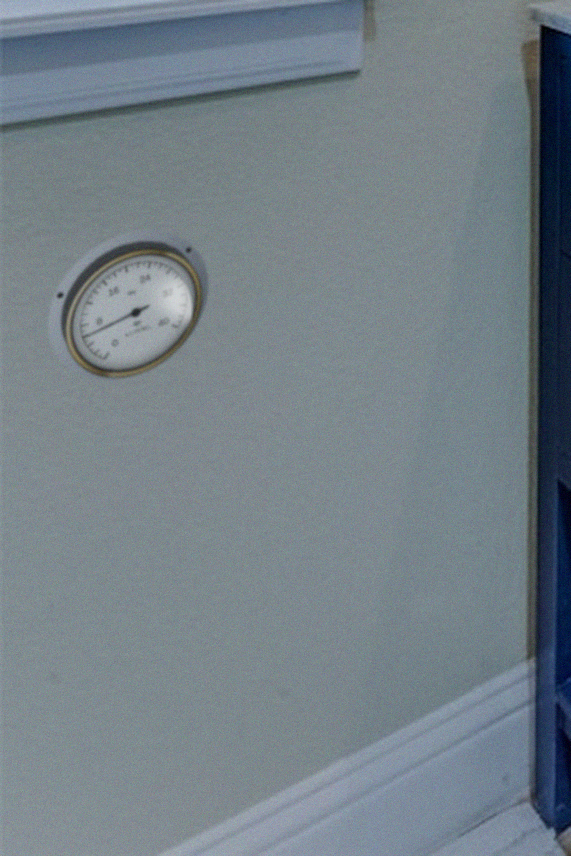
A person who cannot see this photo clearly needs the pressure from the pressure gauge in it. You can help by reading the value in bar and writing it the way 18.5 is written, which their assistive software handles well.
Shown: 6
